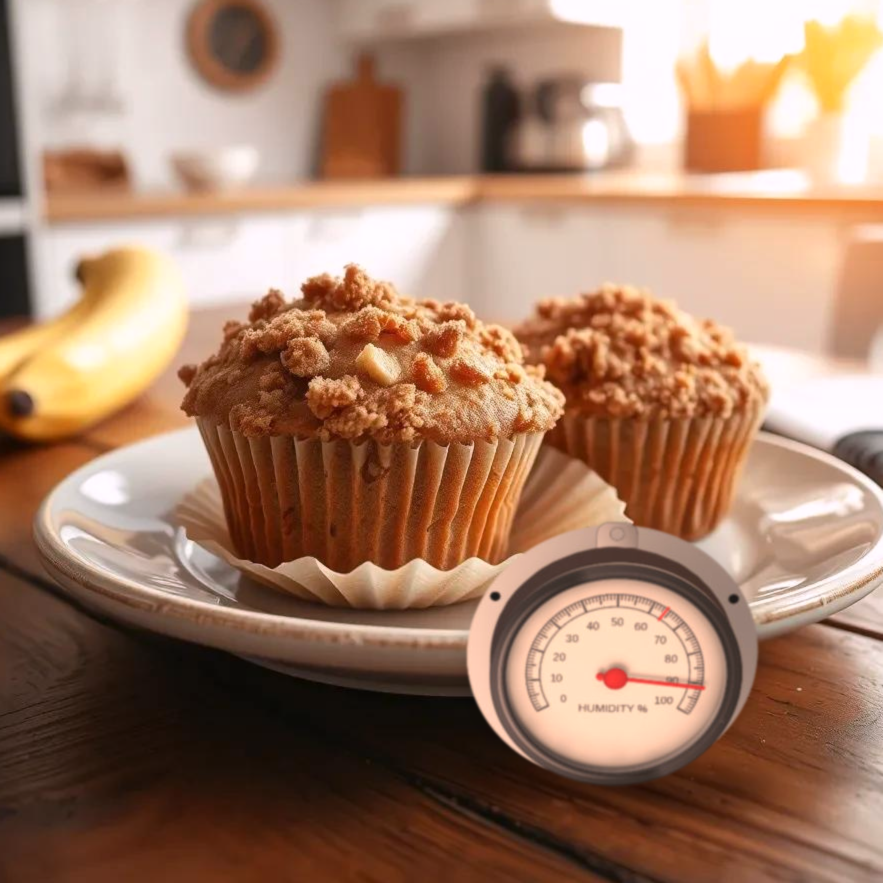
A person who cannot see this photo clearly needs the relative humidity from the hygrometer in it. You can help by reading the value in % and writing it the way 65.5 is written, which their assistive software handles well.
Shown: 90
